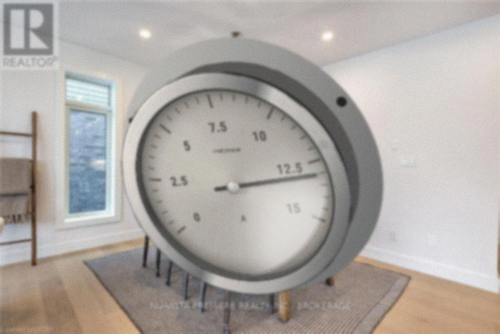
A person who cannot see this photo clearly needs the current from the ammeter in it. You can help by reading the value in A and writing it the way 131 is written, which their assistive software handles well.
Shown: 13
